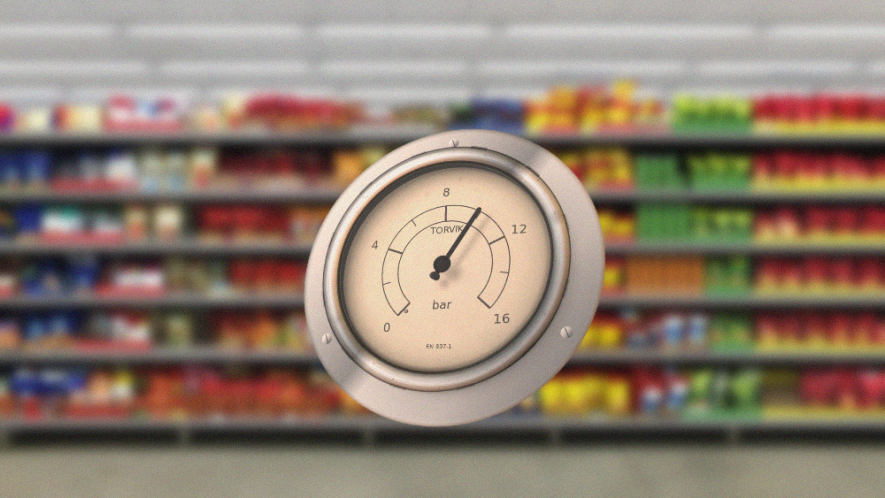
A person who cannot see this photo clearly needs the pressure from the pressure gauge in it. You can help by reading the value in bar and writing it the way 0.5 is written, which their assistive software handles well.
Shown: 10
